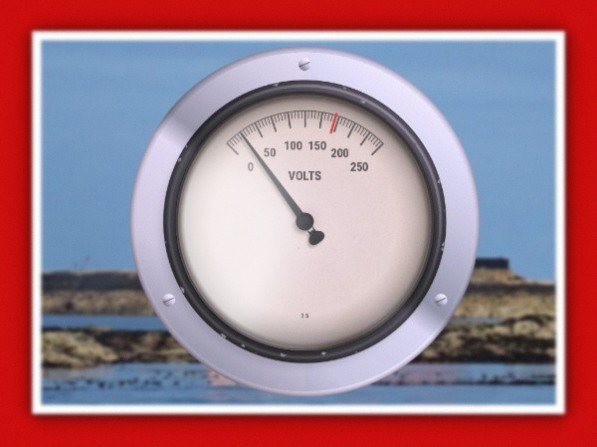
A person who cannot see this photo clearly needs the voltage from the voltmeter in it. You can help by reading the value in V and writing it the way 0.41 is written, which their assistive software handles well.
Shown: 25
